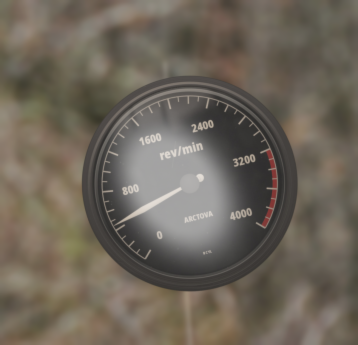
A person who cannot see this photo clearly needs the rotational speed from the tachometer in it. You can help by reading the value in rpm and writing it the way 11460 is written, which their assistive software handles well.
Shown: 450
